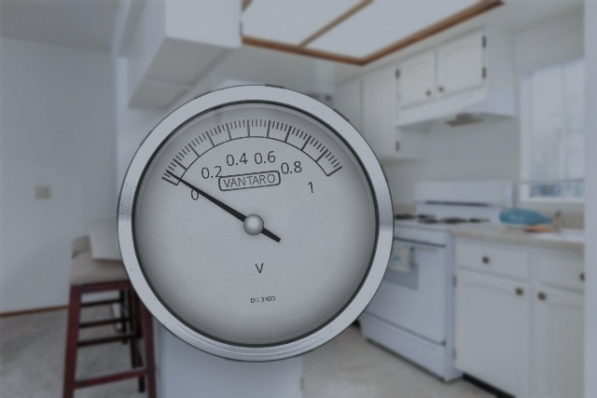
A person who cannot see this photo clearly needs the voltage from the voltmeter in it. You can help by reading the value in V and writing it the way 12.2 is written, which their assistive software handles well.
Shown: 0.04
